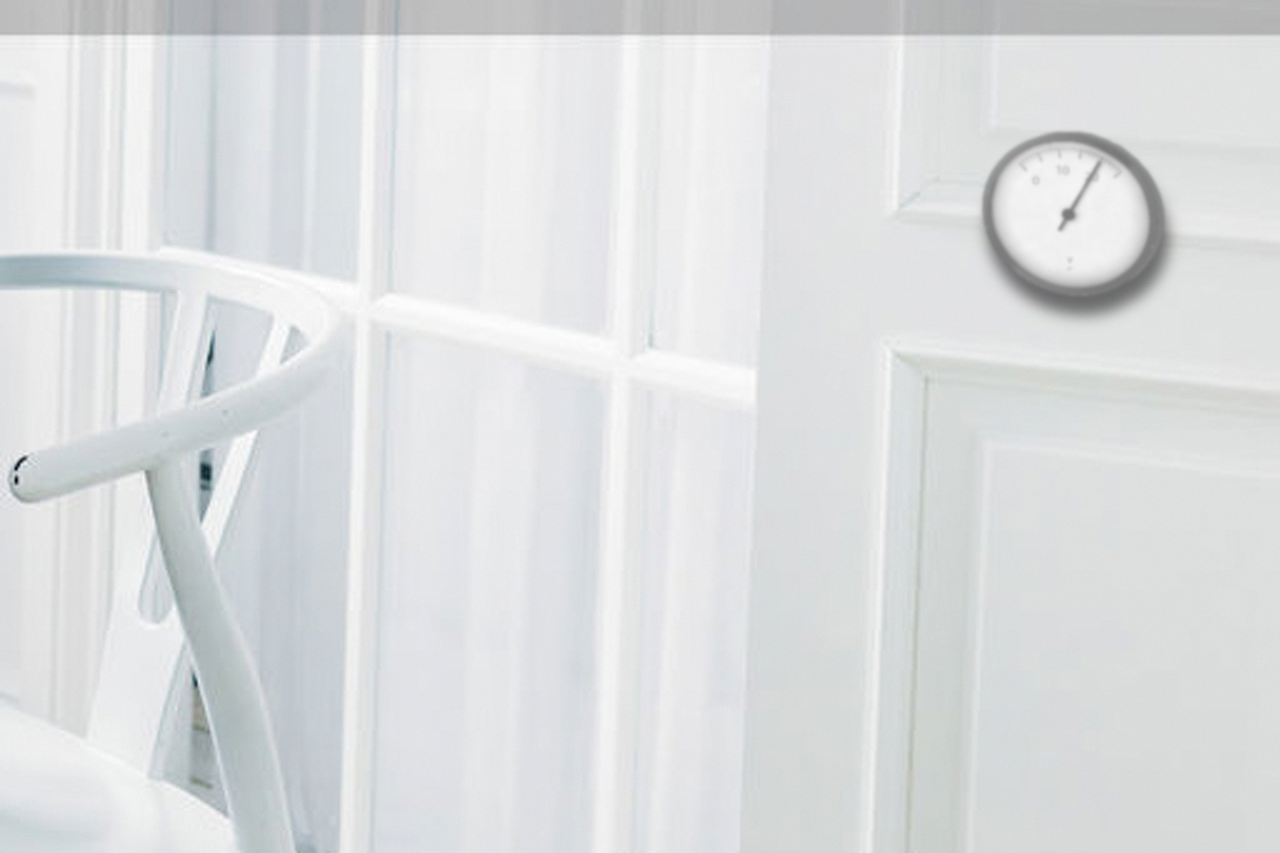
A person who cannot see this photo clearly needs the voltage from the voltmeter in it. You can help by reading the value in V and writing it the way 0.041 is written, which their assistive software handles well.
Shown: 20
